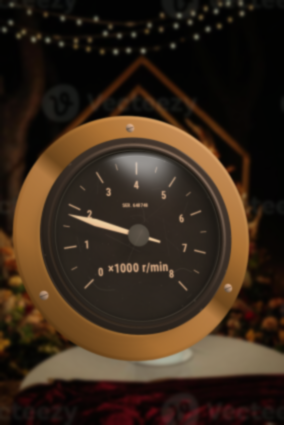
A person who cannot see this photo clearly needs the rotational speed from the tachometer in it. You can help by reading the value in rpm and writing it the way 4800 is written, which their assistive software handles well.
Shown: 1750
